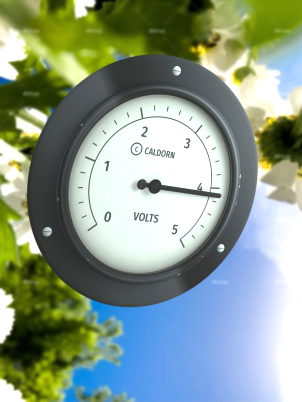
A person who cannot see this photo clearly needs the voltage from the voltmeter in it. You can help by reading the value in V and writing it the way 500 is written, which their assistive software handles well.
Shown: 4.1
